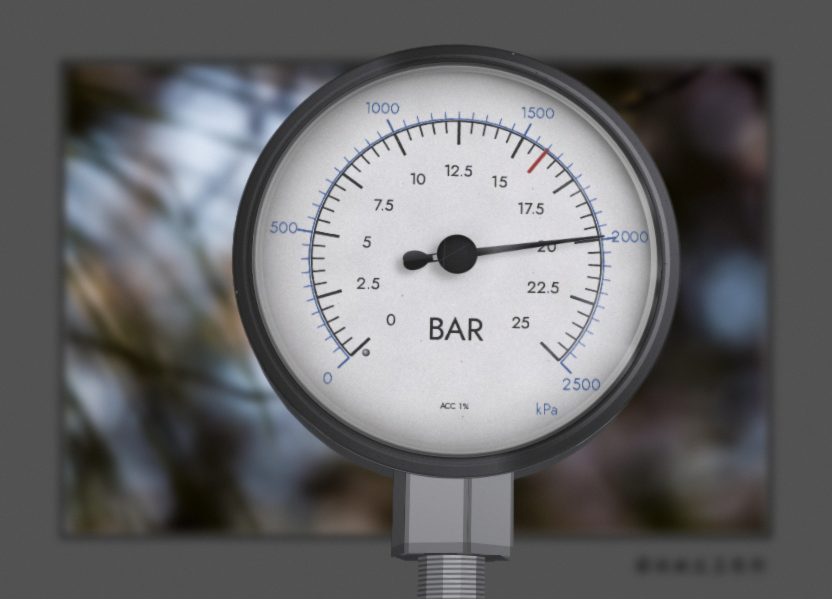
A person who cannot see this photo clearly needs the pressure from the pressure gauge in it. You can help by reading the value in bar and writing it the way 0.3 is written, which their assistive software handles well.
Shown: 20
